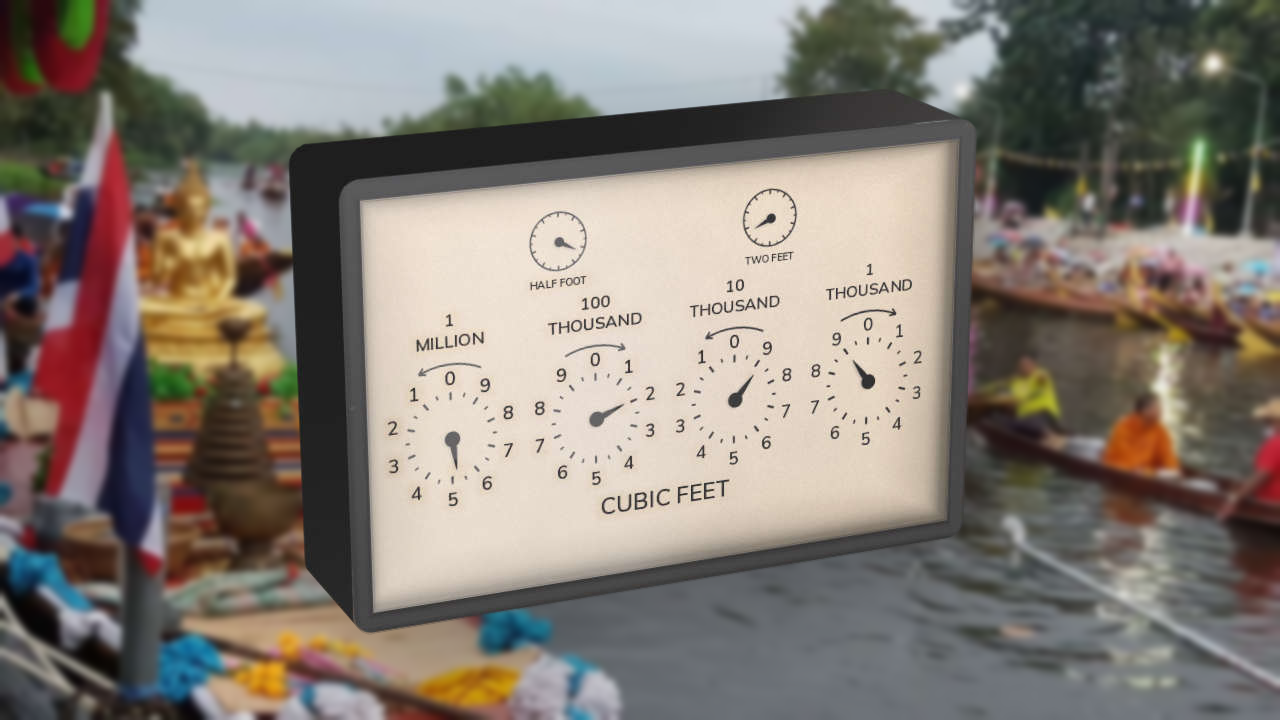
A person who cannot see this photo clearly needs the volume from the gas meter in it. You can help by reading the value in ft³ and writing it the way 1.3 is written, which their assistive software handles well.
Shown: 518900
